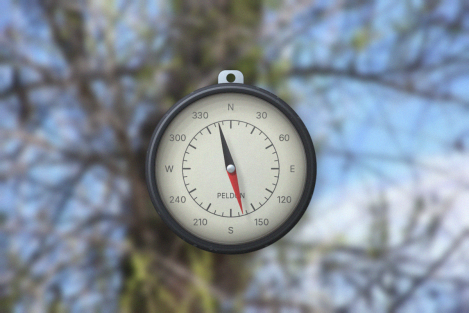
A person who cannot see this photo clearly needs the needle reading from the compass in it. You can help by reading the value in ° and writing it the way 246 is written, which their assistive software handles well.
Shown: 165
